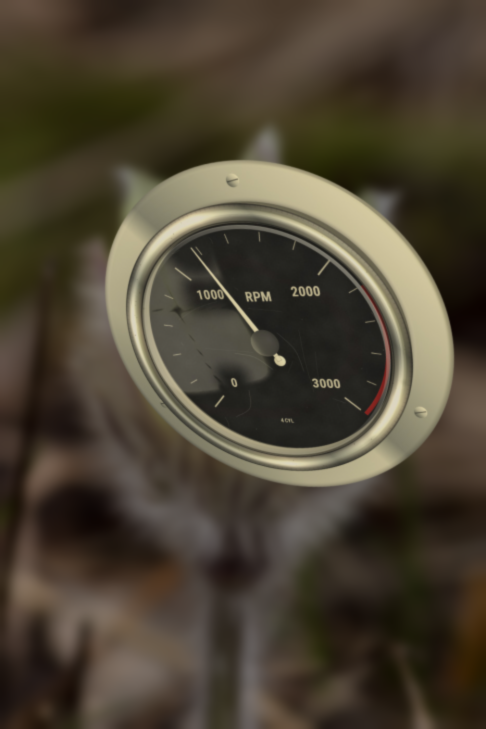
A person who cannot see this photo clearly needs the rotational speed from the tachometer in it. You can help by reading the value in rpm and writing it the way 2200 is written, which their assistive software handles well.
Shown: 1200
